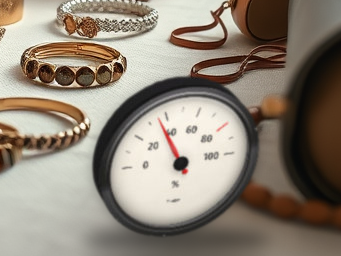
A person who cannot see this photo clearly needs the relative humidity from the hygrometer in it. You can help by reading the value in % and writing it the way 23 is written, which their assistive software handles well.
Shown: 35
